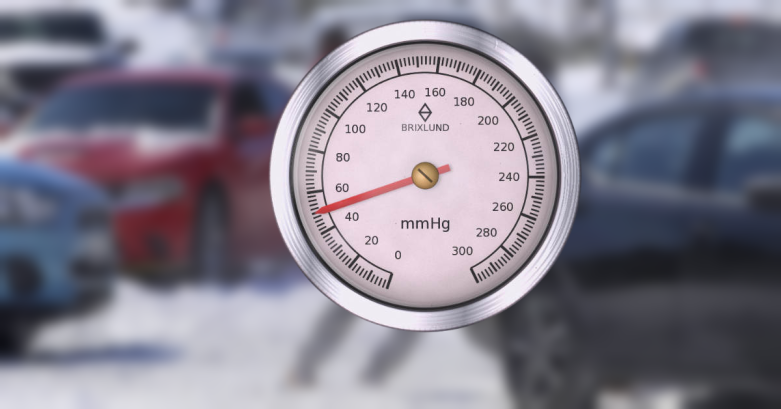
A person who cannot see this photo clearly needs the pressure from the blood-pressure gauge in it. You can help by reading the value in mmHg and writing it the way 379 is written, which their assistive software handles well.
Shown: 50
